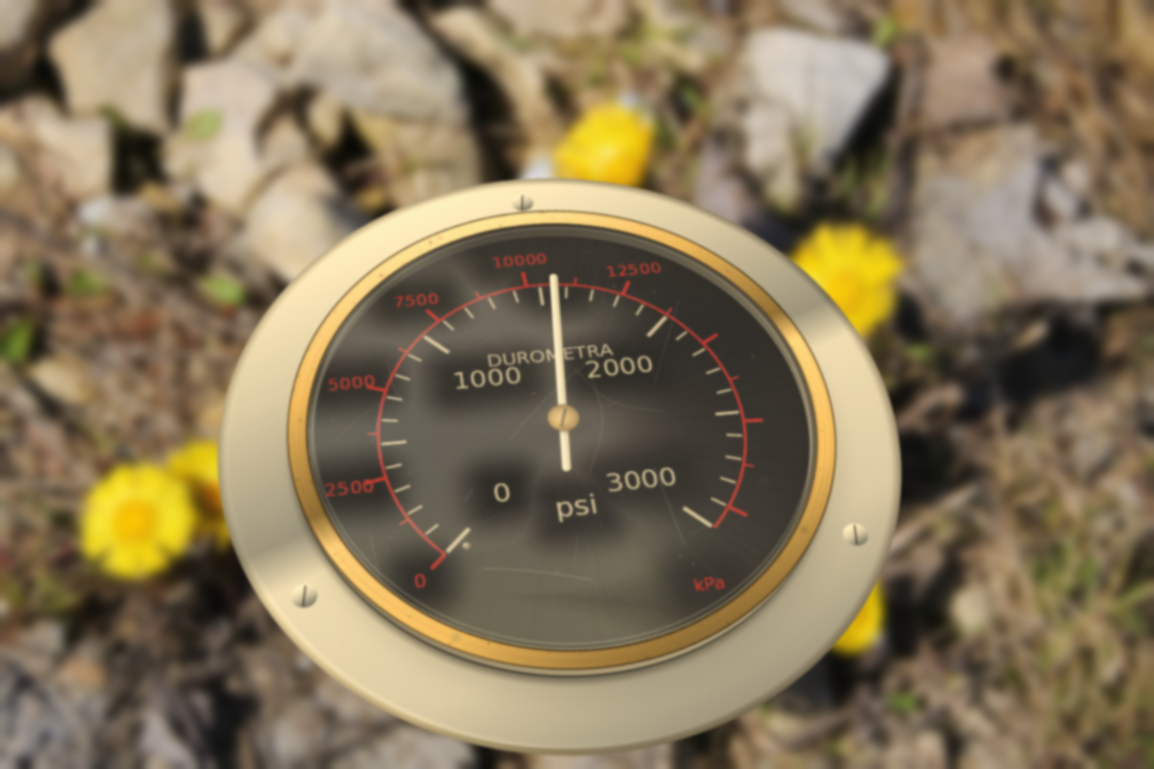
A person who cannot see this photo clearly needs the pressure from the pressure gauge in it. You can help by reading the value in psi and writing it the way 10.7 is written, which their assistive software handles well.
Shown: 1550
